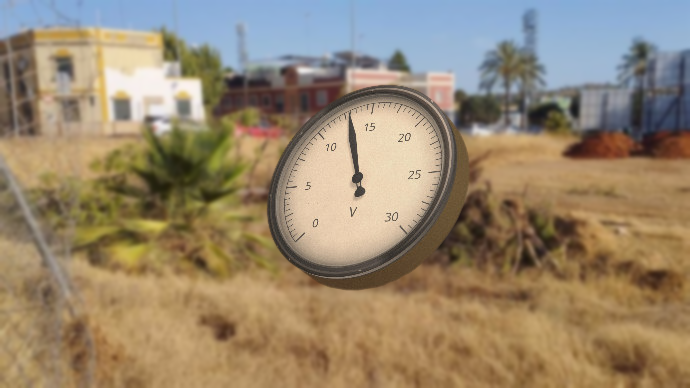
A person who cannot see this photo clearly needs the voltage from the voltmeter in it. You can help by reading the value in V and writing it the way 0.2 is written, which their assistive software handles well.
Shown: 13
